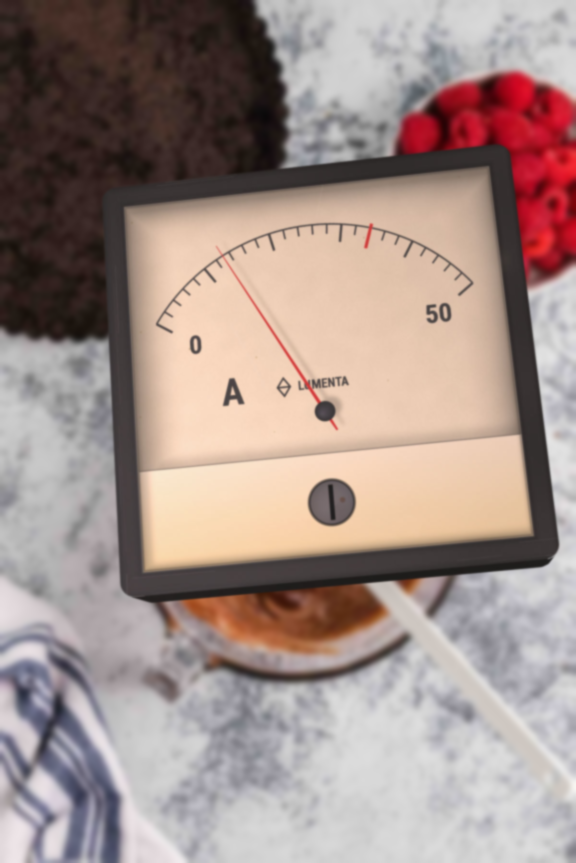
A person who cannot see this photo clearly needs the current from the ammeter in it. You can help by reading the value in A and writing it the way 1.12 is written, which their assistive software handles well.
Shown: 13
